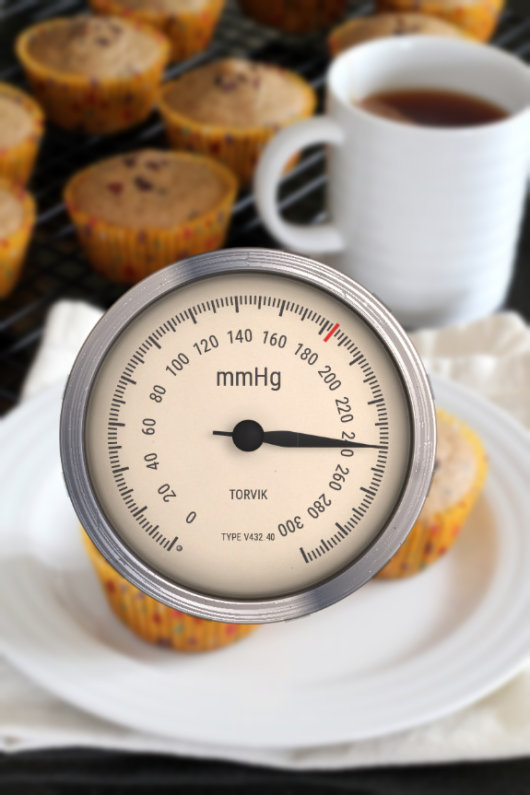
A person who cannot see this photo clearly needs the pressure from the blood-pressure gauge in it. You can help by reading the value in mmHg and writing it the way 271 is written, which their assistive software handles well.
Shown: 240
